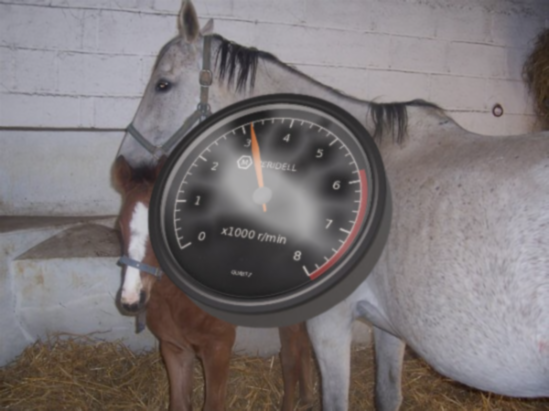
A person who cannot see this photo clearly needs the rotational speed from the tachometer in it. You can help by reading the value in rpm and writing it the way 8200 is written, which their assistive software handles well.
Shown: 3200
